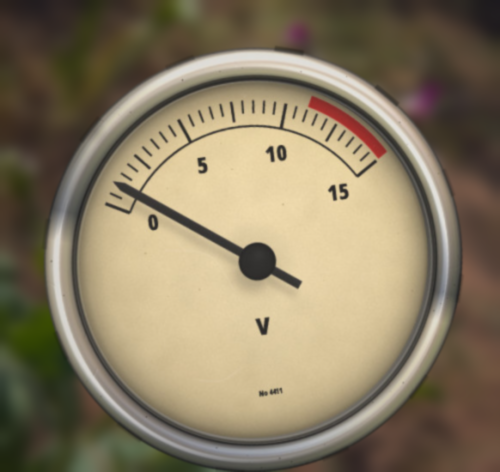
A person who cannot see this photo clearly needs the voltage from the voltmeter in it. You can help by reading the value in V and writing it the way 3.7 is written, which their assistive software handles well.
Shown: 1
